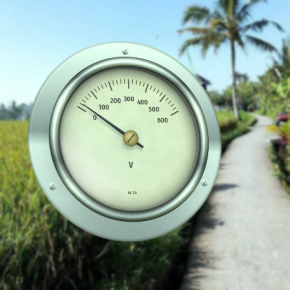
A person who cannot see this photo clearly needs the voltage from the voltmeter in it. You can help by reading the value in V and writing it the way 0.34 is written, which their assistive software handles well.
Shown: 20
